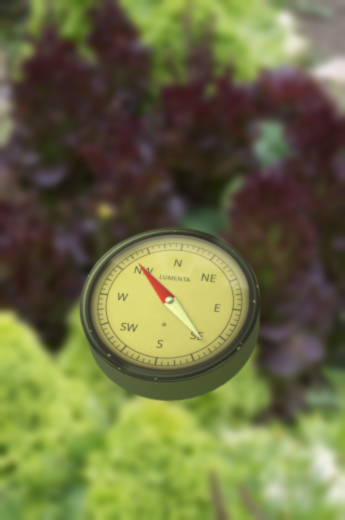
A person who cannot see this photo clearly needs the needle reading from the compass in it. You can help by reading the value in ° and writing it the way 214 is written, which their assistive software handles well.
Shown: 315
